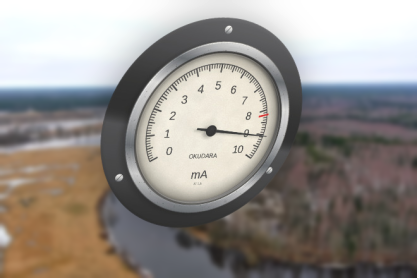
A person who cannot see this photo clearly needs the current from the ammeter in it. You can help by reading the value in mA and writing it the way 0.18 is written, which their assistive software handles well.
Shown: 9
